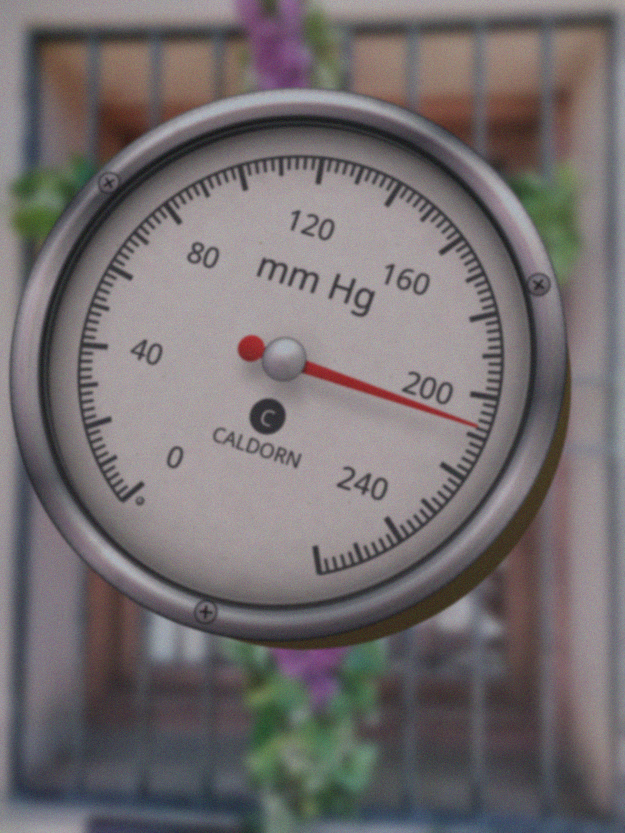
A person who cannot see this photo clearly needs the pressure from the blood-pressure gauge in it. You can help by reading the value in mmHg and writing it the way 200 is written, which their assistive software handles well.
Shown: 208
